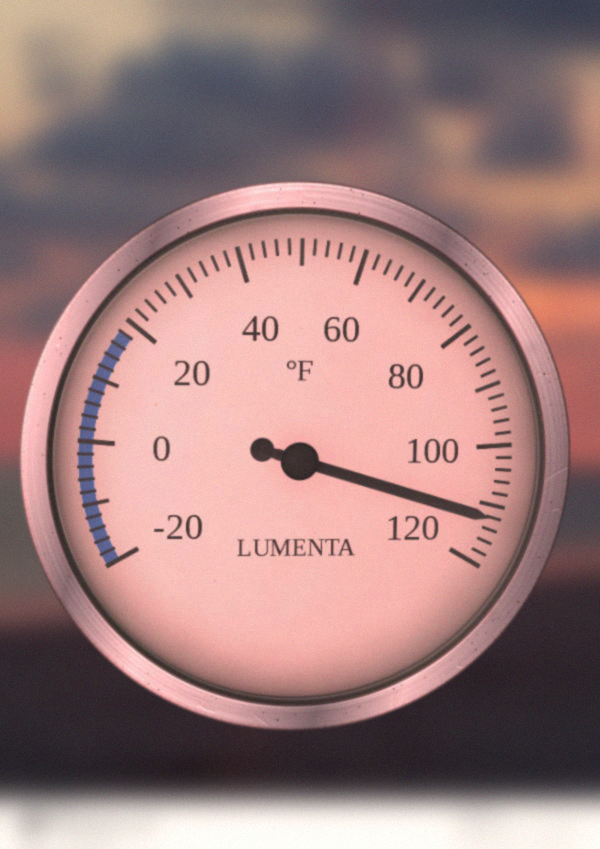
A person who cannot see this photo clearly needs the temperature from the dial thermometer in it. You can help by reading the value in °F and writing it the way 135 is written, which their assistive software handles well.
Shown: 112
